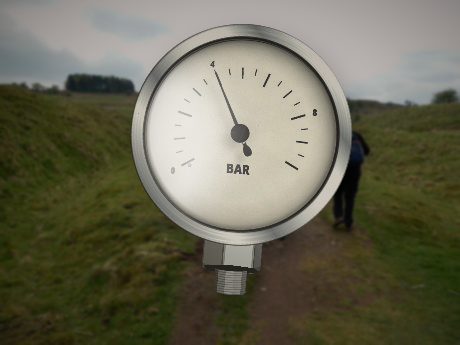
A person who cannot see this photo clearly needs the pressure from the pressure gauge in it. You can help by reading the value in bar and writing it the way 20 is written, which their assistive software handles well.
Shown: 4
